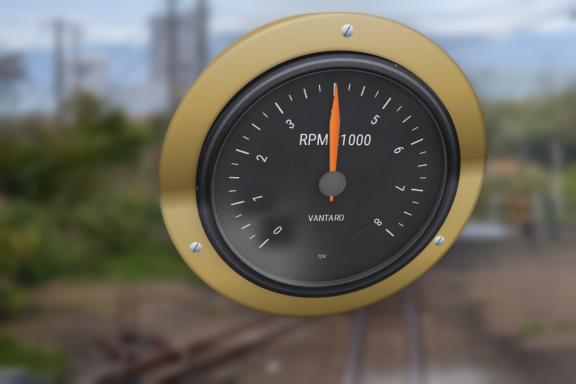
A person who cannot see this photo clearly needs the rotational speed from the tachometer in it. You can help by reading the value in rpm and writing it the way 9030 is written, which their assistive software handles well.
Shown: 4000
